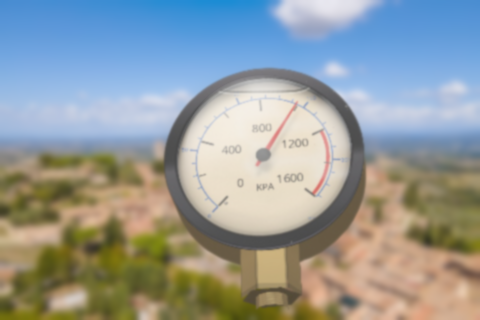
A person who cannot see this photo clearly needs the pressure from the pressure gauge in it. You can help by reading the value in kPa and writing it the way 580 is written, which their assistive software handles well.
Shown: 1000
